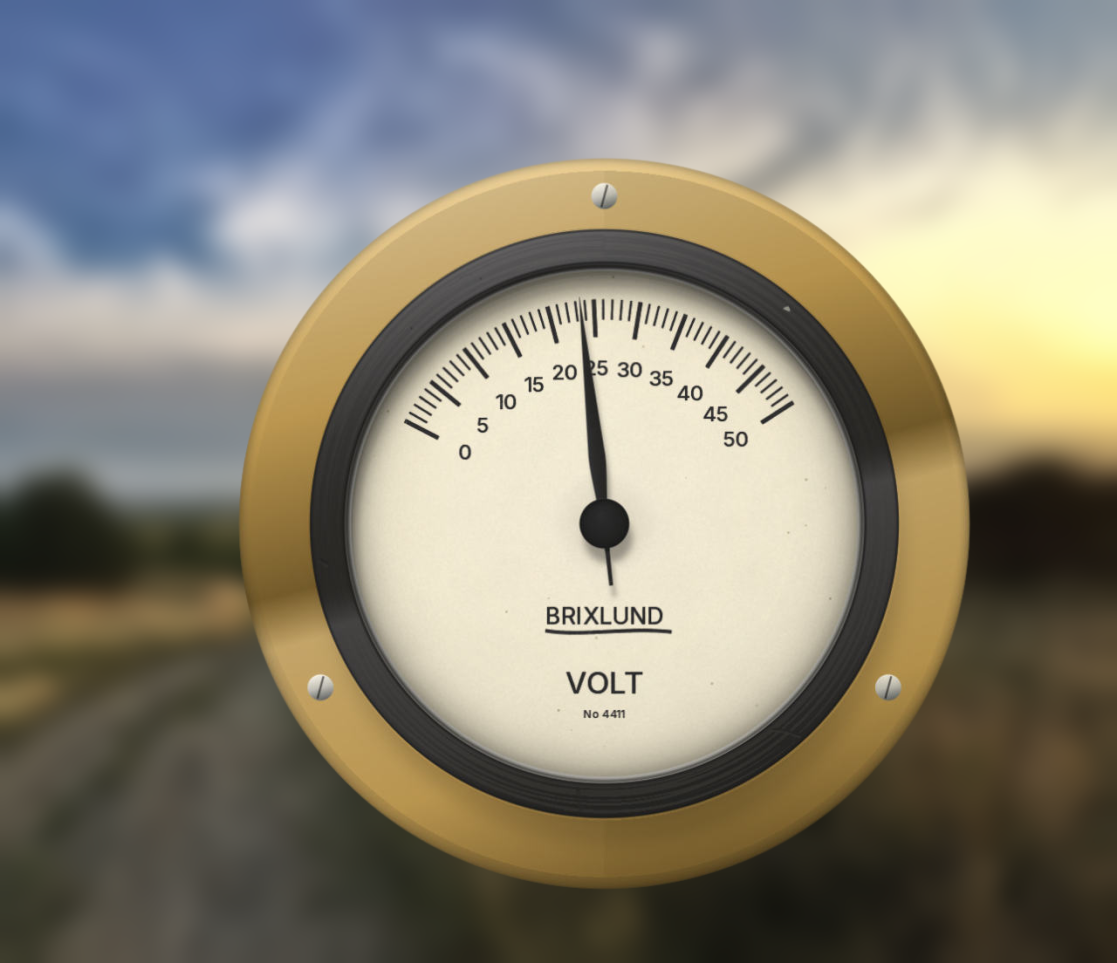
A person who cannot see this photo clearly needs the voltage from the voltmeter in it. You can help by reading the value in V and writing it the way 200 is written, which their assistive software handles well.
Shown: 23.5
